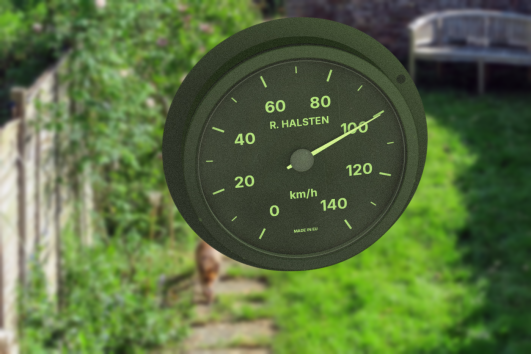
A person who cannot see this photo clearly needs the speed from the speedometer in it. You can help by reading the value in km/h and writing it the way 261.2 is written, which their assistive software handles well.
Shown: 100
